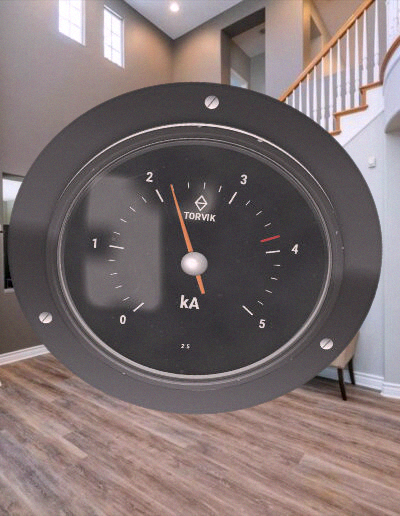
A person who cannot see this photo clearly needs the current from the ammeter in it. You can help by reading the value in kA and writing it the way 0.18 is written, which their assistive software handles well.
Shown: 2.2
